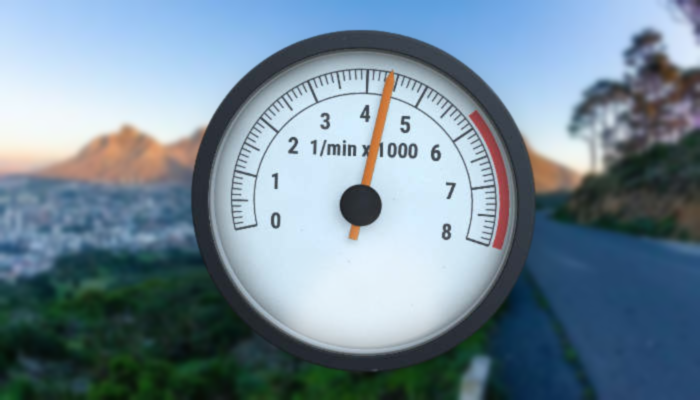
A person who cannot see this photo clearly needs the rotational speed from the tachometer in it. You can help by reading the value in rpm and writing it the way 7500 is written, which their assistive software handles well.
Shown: 4400
